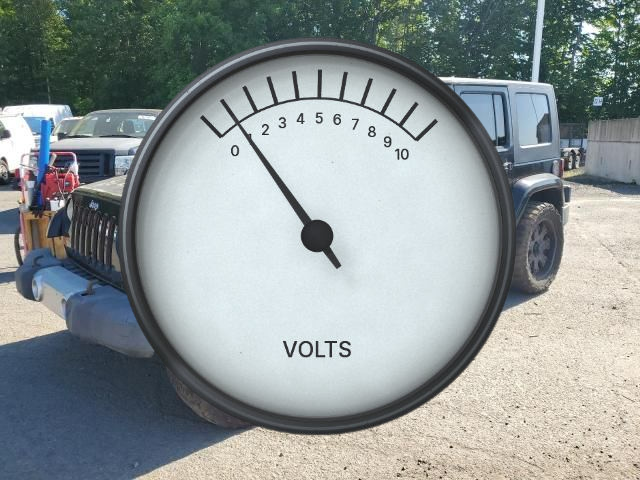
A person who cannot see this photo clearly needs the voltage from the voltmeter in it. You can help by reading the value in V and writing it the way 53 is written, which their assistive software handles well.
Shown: 1
